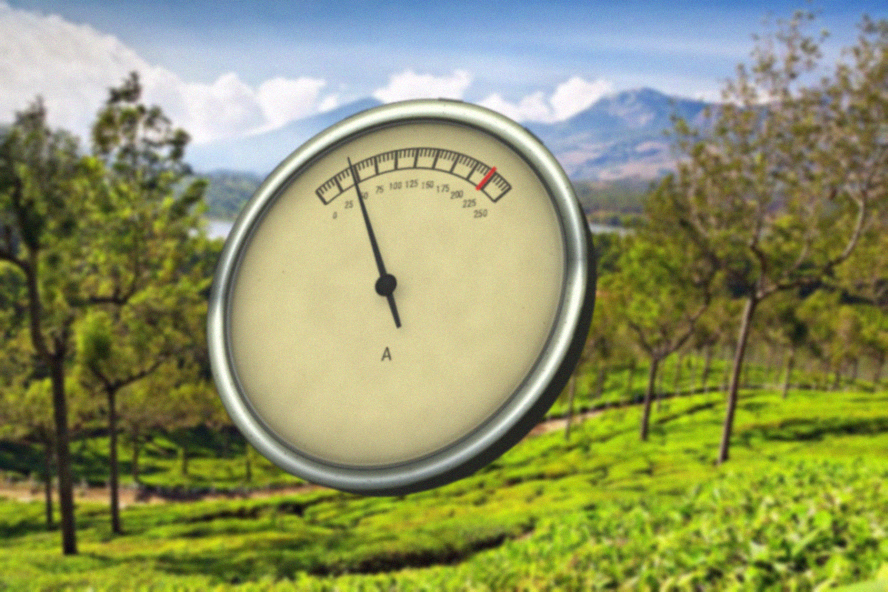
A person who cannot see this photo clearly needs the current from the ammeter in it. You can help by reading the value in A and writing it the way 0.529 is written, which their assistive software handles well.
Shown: 50
